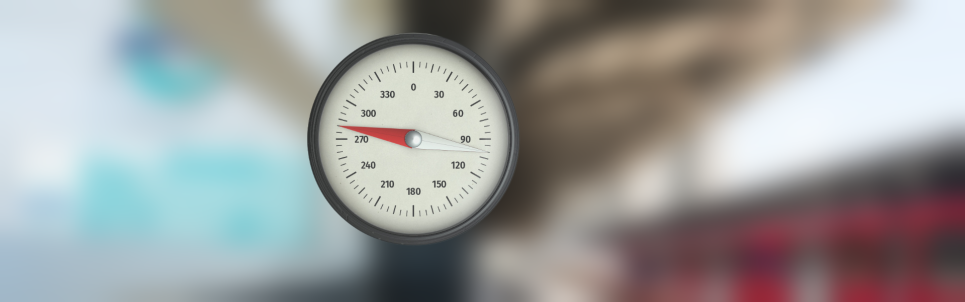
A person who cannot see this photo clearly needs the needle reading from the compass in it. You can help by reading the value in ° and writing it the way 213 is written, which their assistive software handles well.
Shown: 280
